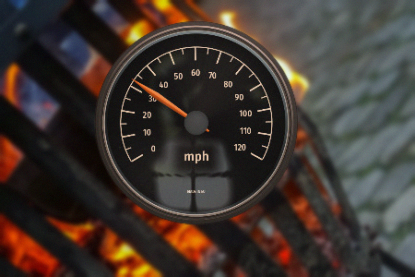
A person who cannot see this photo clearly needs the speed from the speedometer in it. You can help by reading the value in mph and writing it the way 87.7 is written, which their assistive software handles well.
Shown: 32.5
